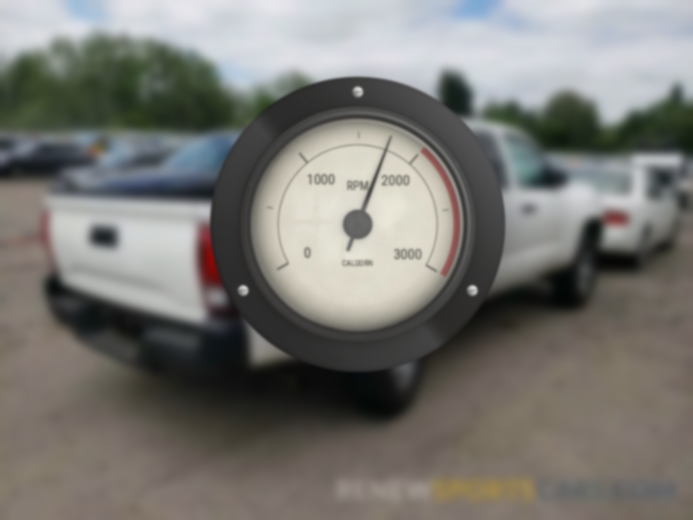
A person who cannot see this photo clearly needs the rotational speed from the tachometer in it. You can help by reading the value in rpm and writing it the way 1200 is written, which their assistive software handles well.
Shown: 1750
